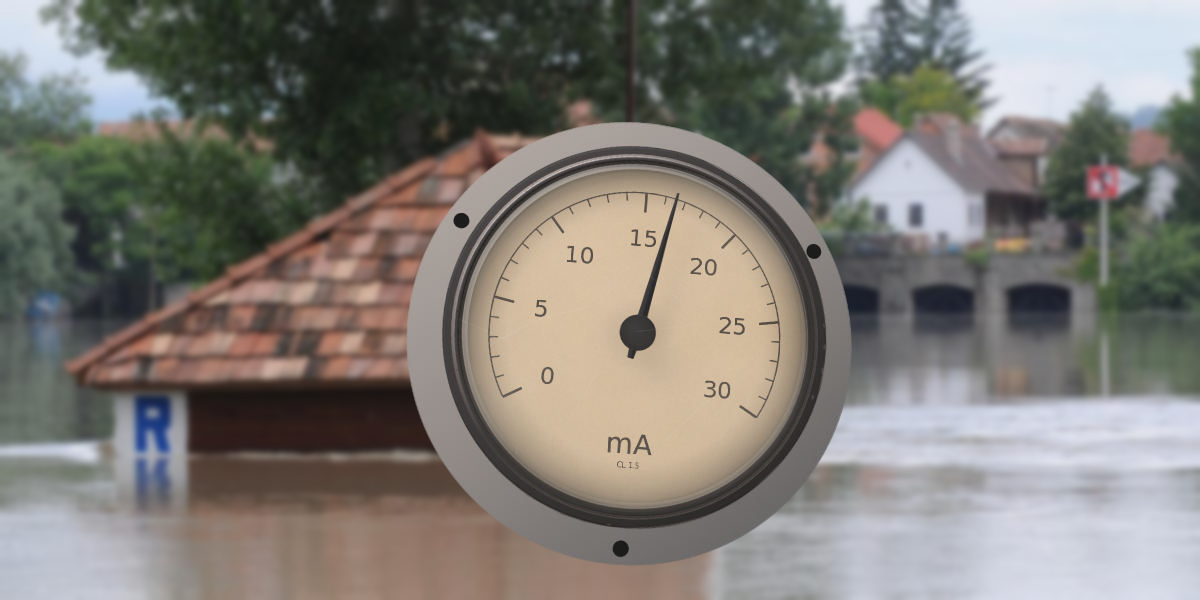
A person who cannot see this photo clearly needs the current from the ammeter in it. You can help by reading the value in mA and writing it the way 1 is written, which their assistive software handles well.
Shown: 16.5
